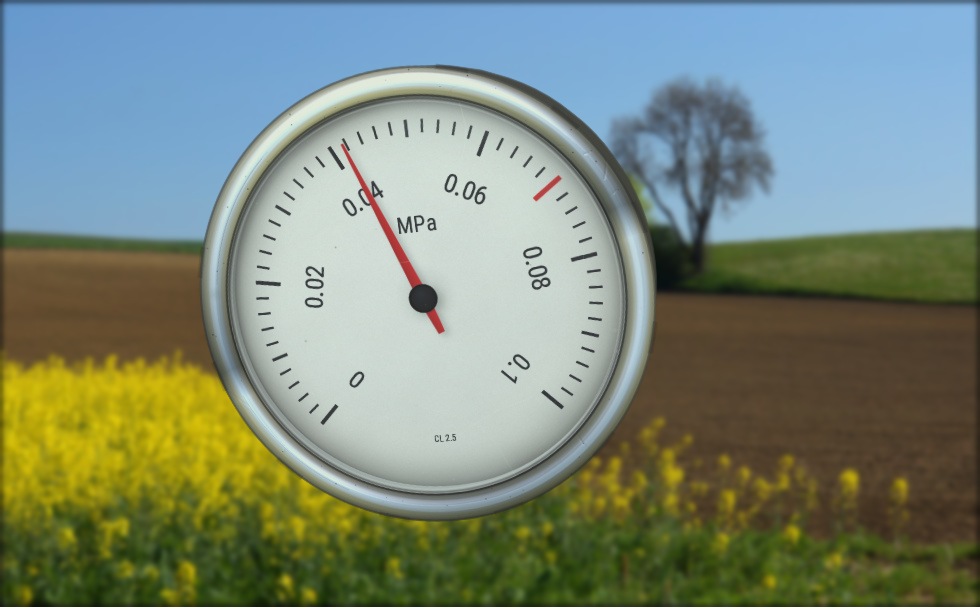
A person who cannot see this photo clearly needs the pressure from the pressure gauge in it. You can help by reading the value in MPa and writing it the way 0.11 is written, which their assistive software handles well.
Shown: 0.042
